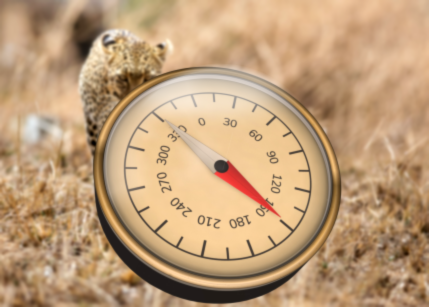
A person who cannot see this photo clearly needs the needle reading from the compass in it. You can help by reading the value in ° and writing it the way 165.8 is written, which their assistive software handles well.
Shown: 150
